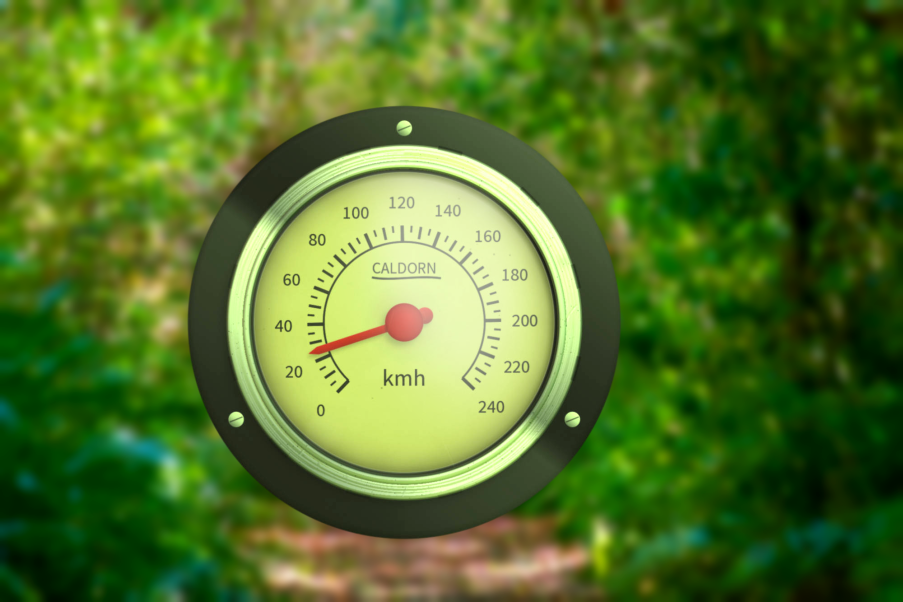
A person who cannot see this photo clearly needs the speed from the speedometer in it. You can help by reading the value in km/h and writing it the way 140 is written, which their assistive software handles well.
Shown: 25
